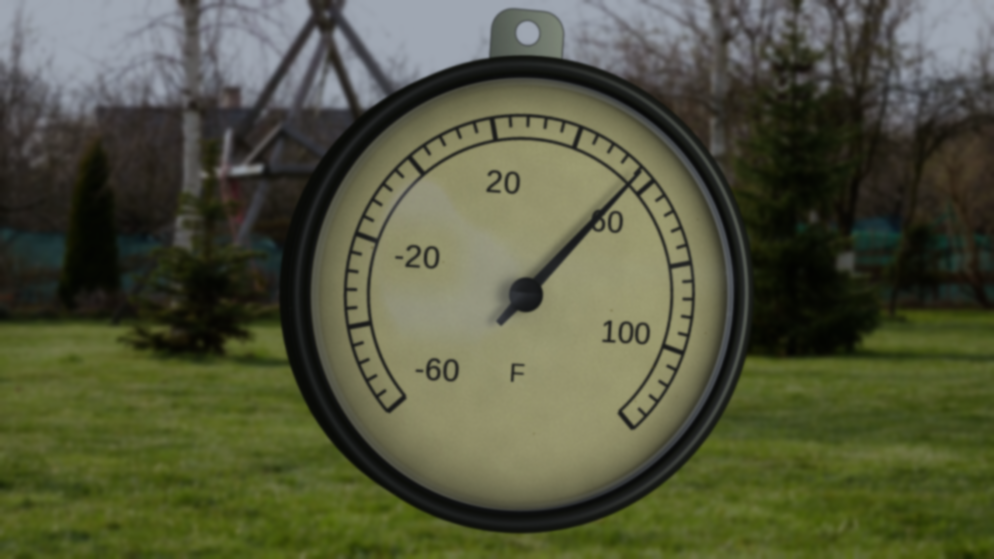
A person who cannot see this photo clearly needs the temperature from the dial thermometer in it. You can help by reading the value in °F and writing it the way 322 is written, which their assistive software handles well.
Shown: 56
